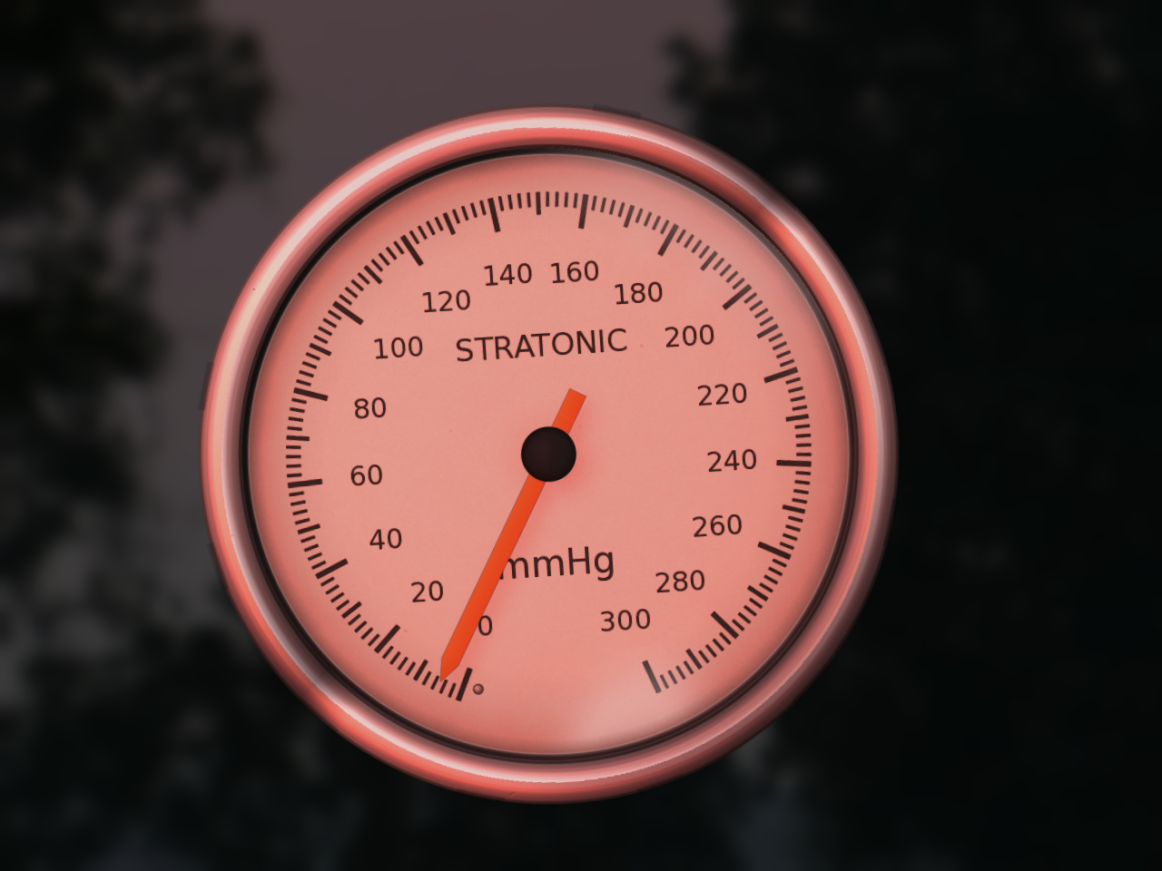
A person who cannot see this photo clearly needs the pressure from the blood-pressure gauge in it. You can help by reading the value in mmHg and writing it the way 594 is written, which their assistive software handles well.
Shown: 5
